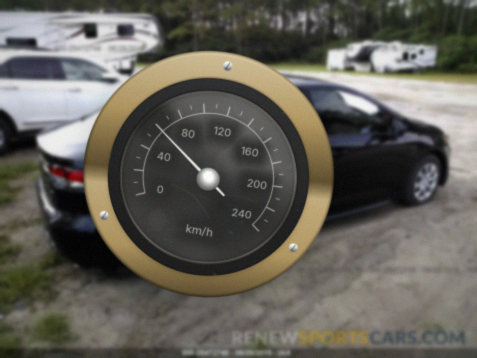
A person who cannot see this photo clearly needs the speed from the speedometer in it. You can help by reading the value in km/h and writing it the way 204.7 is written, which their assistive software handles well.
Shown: 60
